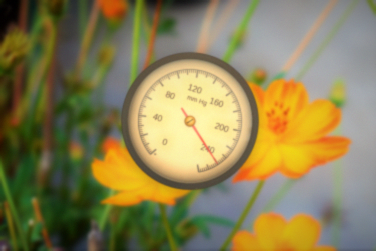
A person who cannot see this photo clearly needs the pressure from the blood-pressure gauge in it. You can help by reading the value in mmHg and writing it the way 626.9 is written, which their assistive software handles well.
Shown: 240
